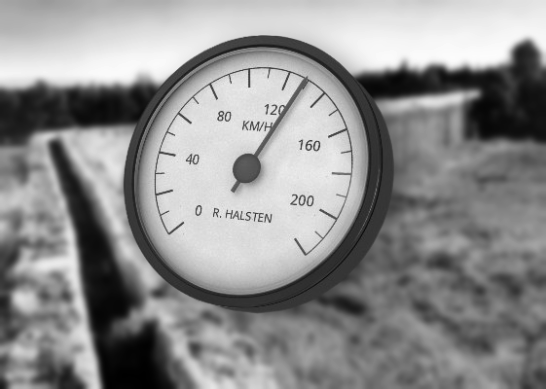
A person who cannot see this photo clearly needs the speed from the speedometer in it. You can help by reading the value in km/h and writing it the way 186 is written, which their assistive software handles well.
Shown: 130
